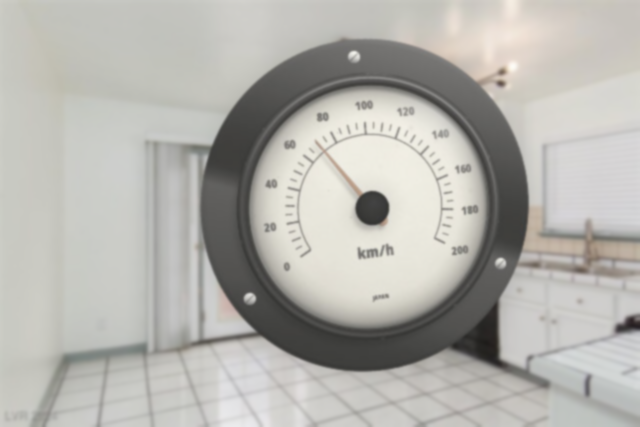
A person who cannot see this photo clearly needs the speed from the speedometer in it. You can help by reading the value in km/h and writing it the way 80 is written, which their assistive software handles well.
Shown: 70
